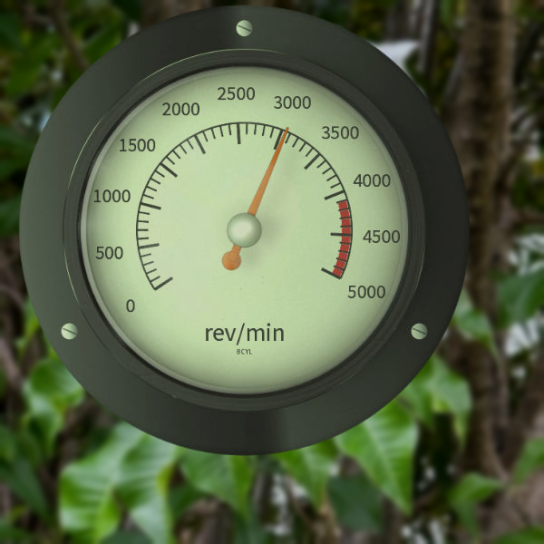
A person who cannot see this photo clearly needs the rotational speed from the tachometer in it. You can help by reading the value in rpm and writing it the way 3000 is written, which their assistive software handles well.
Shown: 3050
